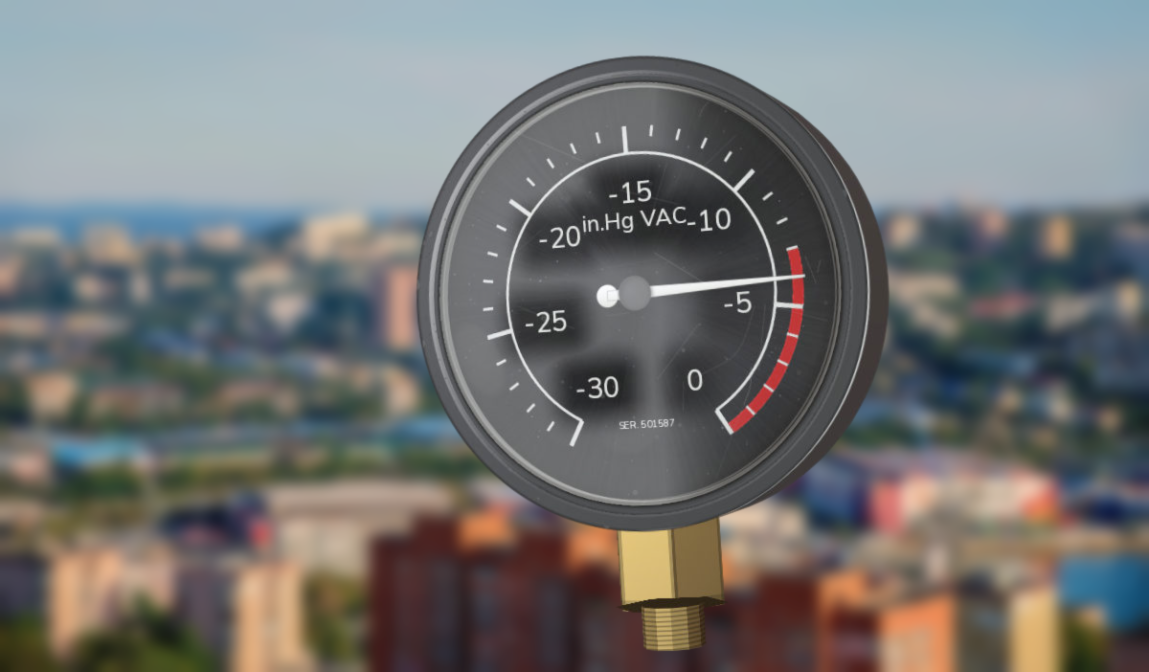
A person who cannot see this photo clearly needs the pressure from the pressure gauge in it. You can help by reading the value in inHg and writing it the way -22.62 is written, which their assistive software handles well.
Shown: -6
